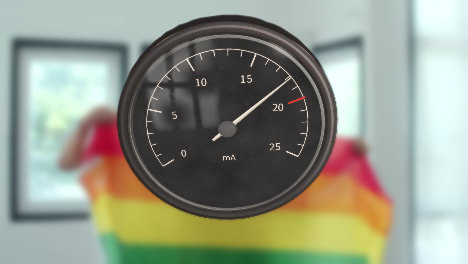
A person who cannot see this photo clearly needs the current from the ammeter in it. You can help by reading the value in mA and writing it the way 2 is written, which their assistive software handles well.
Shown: 18
